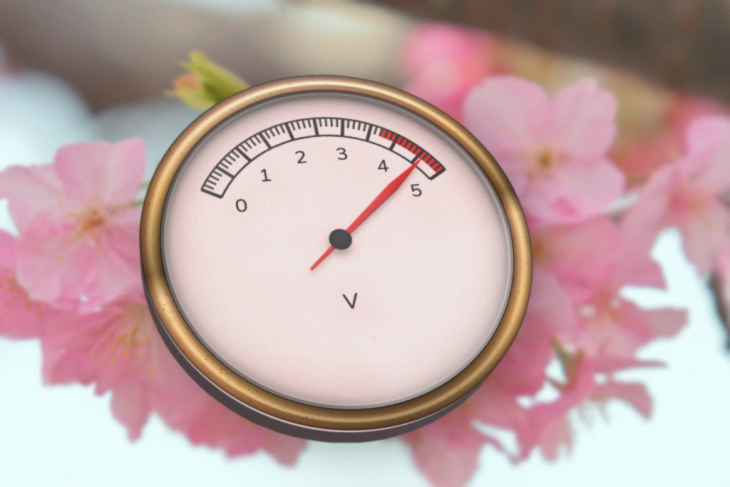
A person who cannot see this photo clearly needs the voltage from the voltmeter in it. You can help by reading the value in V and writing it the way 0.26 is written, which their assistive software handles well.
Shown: 4.6
